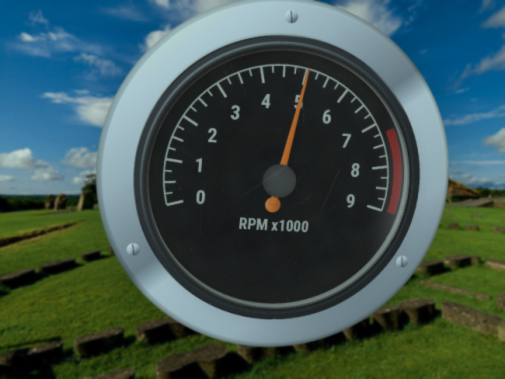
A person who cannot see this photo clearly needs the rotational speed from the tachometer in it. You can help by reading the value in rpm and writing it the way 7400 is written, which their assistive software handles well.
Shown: 5000
